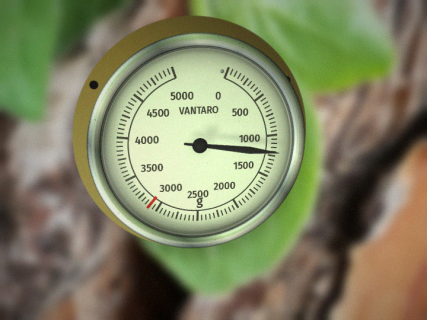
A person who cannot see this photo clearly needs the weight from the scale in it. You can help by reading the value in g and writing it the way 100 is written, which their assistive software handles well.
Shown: 1200
